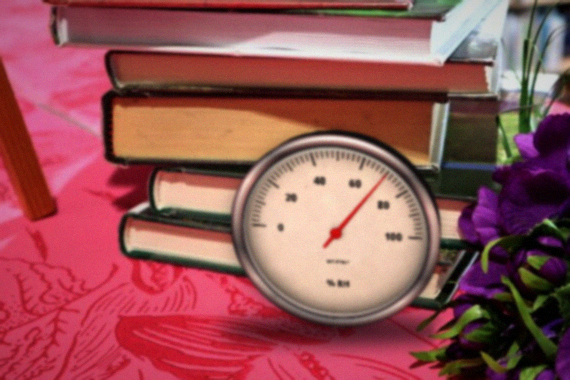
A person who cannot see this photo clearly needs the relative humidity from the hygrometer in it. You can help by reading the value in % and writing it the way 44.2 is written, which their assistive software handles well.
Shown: 70
